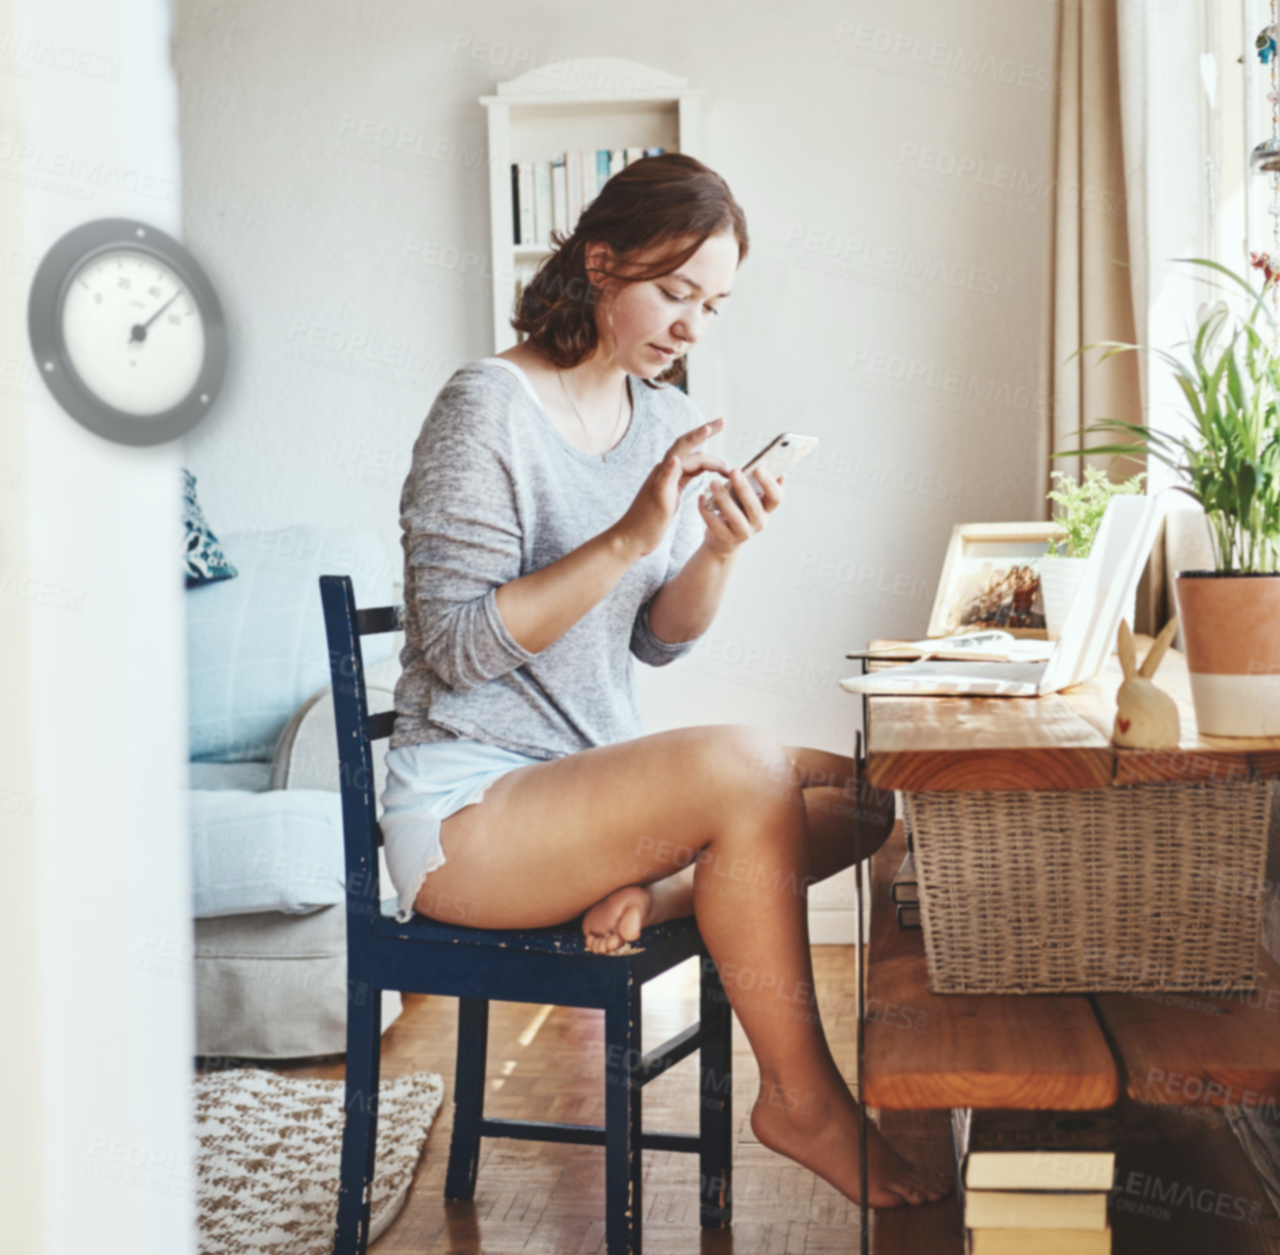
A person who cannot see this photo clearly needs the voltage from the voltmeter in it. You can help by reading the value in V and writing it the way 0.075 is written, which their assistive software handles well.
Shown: 50
